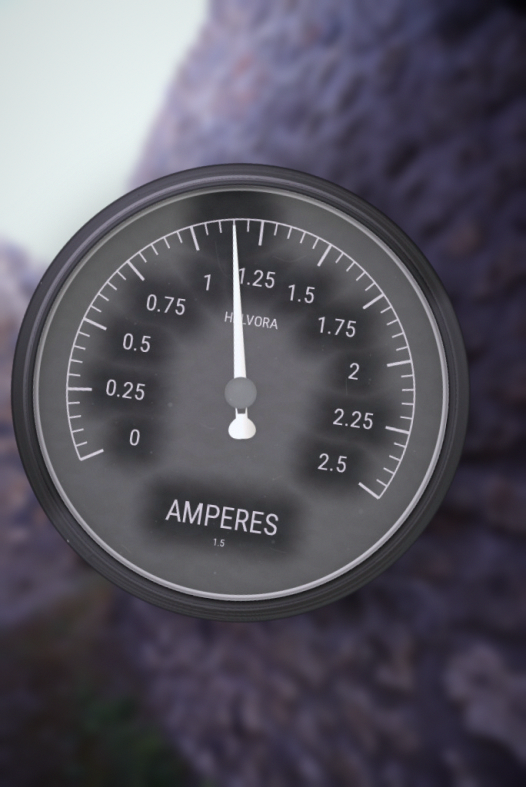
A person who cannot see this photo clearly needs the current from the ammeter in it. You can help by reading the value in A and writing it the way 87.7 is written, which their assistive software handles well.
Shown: 1.15
